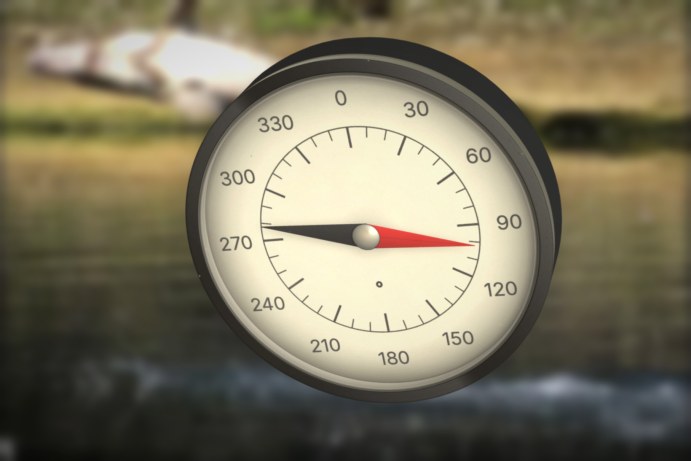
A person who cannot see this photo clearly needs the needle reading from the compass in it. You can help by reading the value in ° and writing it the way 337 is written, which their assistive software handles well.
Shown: 100
